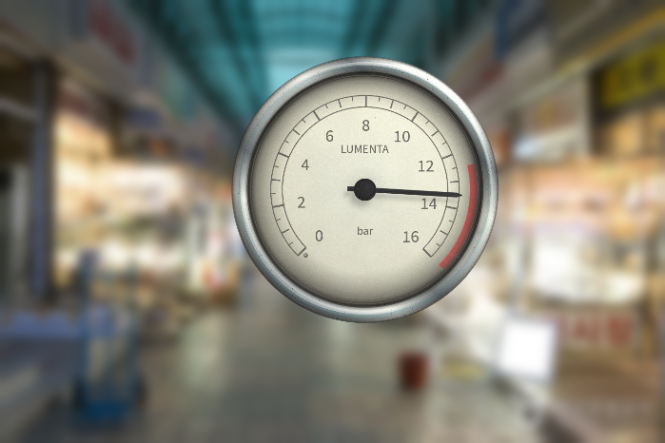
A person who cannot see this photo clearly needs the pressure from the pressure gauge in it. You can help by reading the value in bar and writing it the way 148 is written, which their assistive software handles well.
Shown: 13.5
